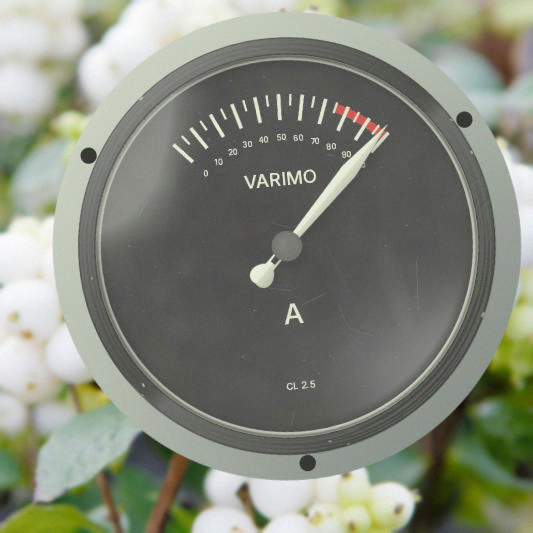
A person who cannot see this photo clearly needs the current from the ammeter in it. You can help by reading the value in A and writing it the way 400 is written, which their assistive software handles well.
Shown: 97.5
